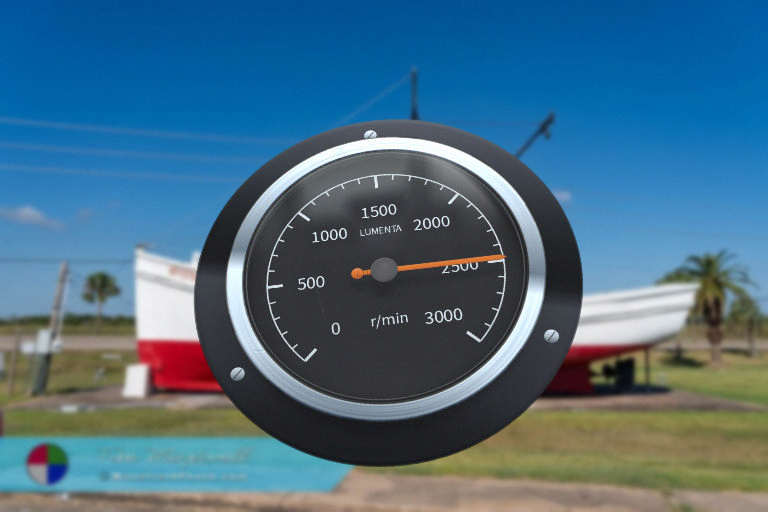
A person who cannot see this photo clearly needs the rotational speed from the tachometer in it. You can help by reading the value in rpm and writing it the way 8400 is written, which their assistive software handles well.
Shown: 2500
